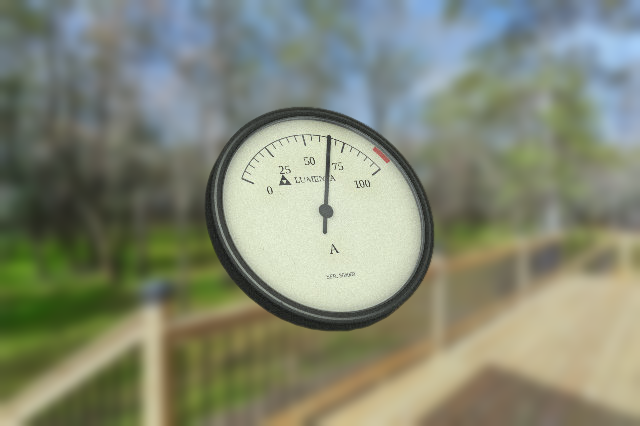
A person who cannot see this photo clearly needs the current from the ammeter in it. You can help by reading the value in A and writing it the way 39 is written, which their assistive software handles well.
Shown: 65
